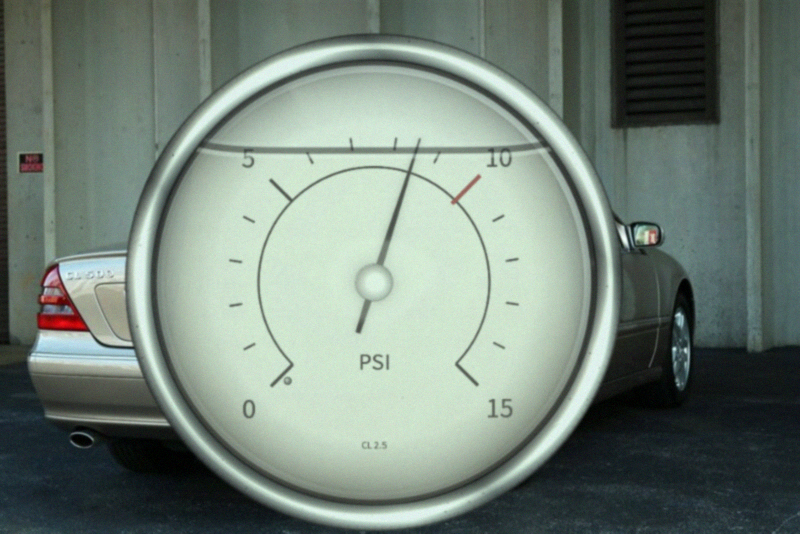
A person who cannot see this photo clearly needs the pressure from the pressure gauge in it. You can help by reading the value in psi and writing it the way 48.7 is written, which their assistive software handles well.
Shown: 8.5
